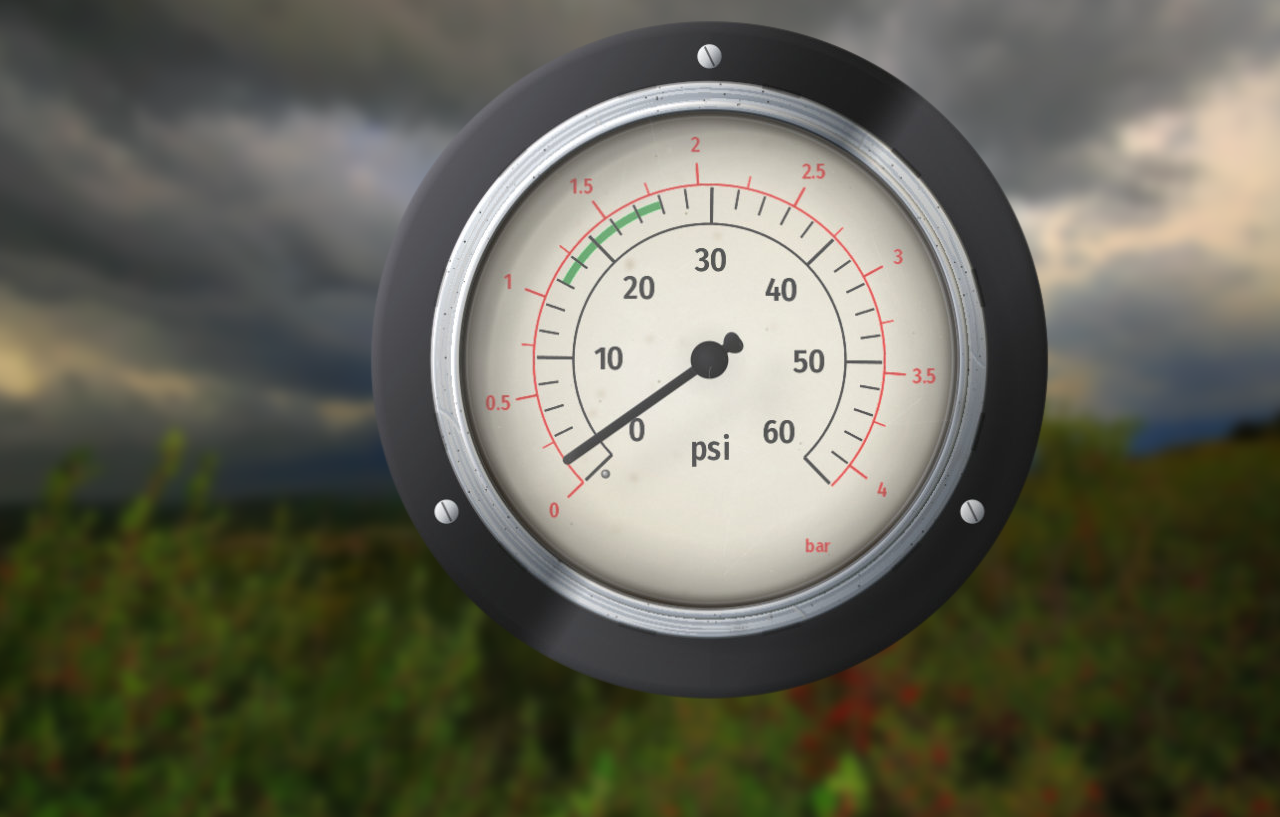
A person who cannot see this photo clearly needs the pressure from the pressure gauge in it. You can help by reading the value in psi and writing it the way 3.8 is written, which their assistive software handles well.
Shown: 2
